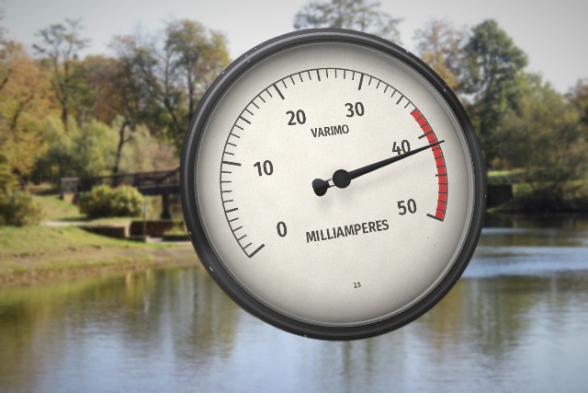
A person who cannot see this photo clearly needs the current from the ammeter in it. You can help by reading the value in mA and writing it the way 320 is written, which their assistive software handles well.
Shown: 41.5
